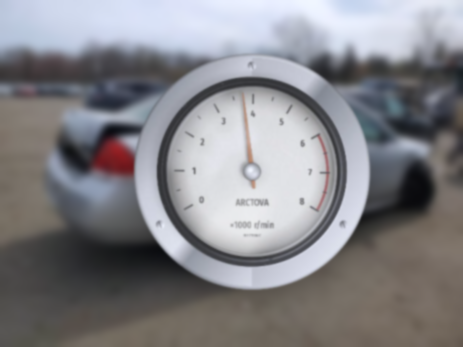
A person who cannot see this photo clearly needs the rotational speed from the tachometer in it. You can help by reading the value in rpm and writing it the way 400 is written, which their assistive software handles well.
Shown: 3750
